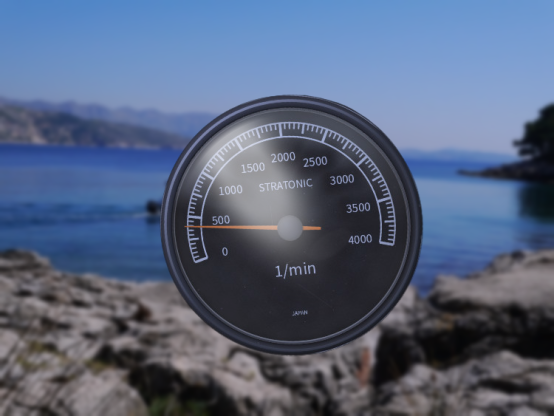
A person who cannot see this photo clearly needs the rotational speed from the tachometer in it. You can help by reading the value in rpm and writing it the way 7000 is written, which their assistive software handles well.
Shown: 400
